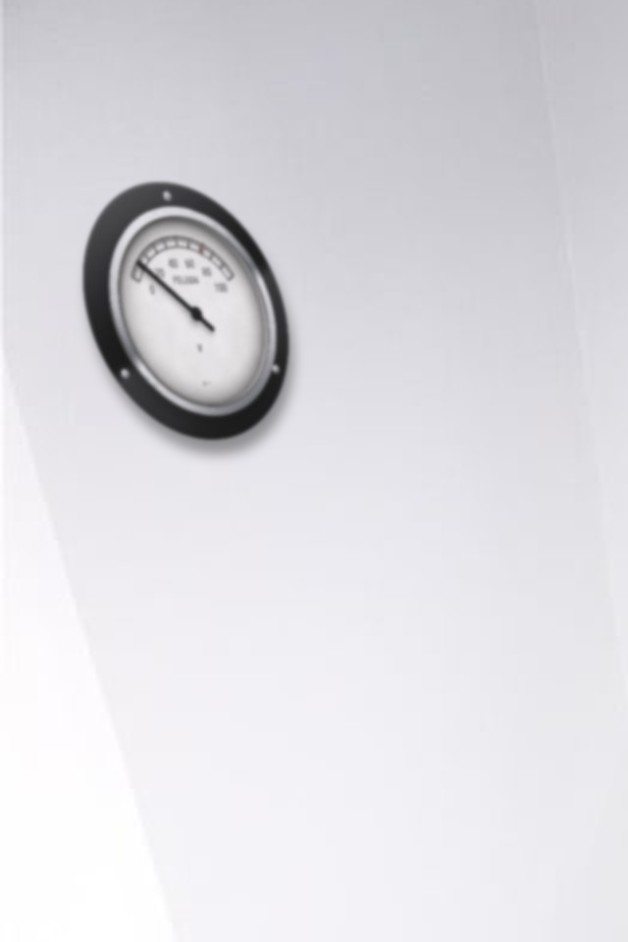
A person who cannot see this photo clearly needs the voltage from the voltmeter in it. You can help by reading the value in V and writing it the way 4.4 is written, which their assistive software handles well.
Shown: 10
